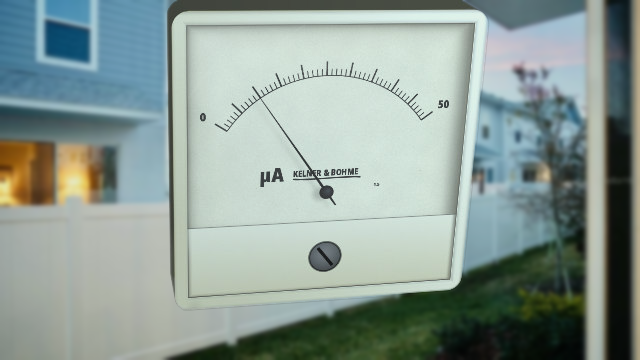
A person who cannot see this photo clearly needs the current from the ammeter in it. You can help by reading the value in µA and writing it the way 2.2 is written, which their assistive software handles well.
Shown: 10
